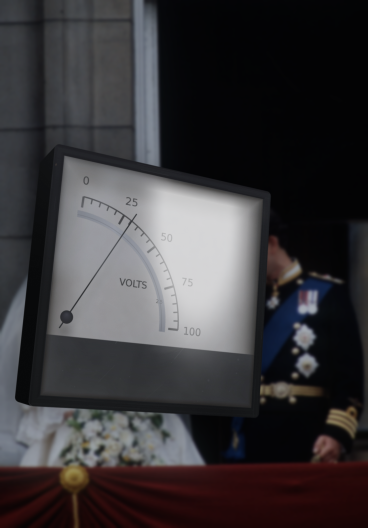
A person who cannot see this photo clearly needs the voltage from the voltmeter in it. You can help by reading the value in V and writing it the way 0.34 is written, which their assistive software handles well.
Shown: 30
